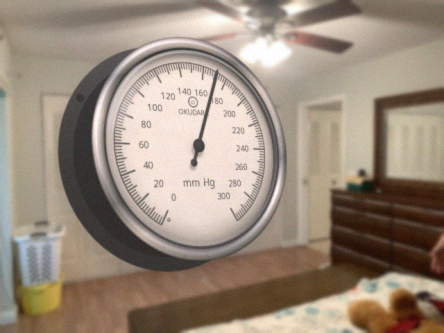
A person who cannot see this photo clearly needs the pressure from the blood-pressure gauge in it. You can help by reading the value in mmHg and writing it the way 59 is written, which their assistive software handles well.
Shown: 170
